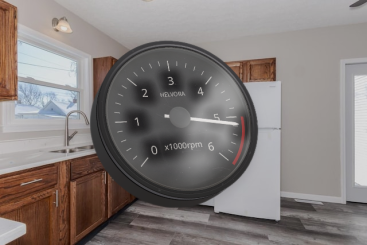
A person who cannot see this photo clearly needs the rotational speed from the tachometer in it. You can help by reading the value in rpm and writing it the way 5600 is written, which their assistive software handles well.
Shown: 5200
